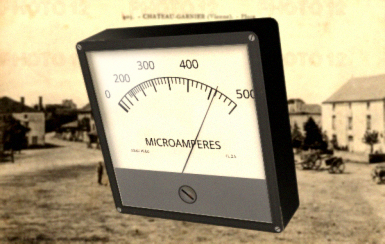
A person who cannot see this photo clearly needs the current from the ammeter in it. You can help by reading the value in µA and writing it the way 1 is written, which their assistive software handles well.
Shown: 460
